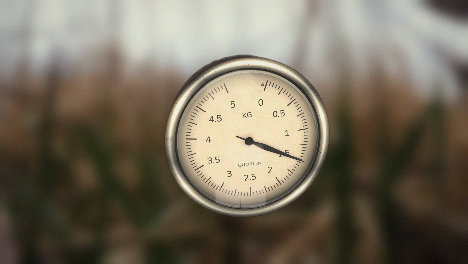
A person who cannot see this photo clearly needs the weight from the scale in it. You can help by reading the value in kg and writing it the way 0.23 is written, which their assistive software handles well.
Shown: 1.5
